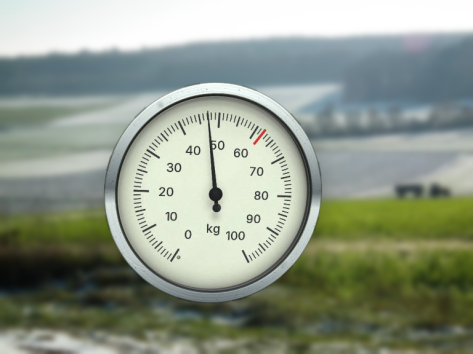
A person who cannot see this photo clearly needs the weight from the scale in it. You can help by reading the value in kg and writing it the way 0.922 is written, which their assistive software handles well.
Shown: 47
